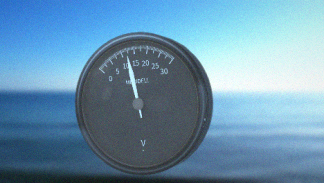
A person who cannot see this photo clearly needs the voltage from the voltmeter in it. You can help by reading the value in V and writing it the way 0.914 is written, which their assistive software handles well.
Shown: 12.5
